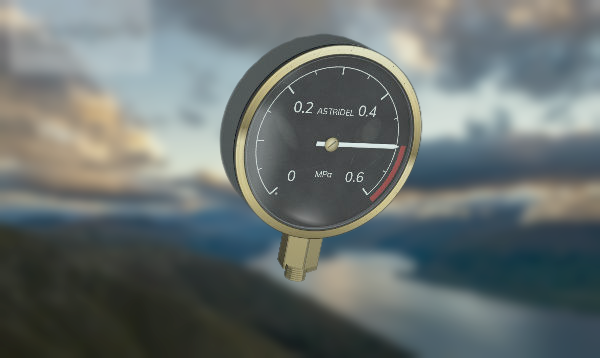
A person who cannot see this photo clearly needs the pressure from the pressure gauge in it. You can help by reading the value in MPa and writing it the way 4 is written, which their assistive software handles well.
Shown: 0.5
